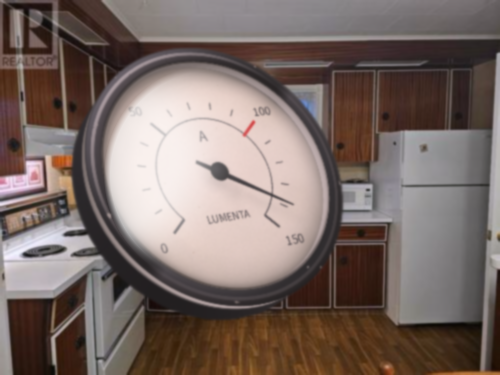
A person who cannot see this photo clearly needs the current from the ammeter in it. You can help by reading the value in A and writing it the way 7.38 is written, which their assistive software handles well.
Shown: 140
